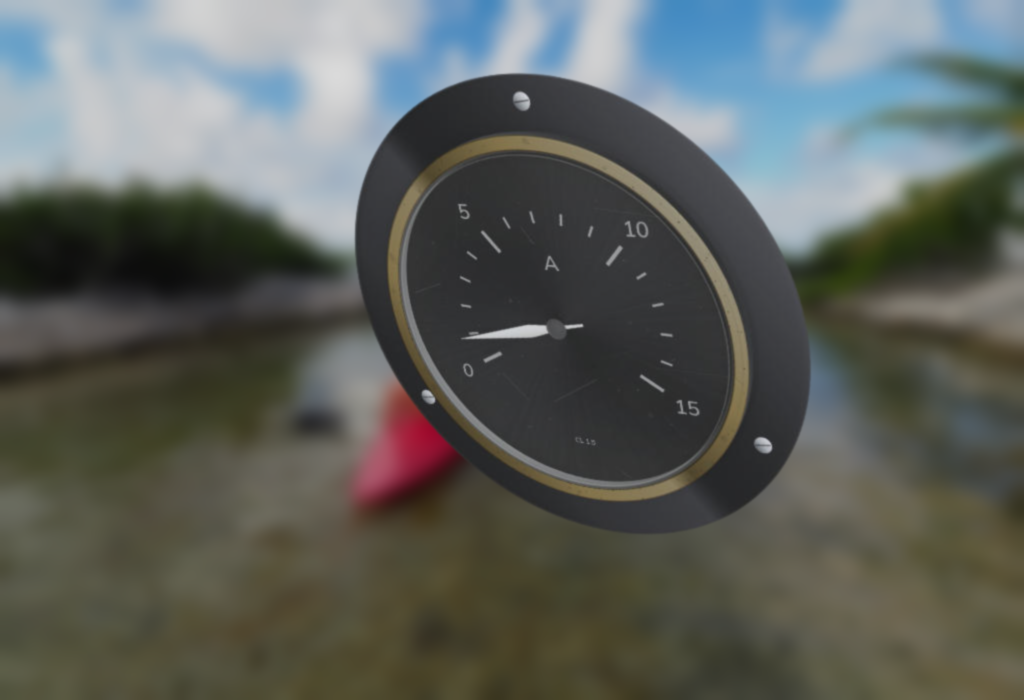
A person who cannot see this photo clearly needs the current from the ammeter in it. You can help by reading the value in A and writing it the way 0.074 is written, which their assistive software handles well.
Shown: 1
